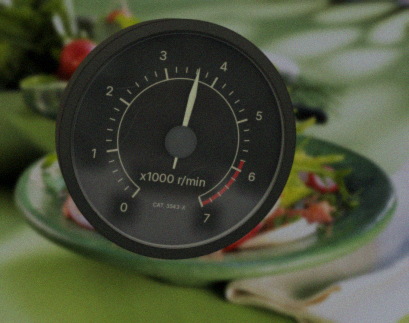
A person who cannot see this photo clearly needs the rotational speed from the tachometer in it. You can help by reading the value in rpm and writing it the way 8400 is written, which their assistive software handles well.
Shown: 3600
